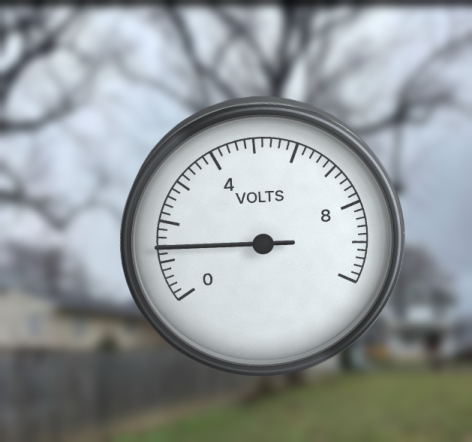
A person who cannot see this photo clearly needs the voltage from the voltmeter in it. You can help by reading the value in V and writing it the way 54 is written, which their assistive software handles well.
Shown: 1.4
